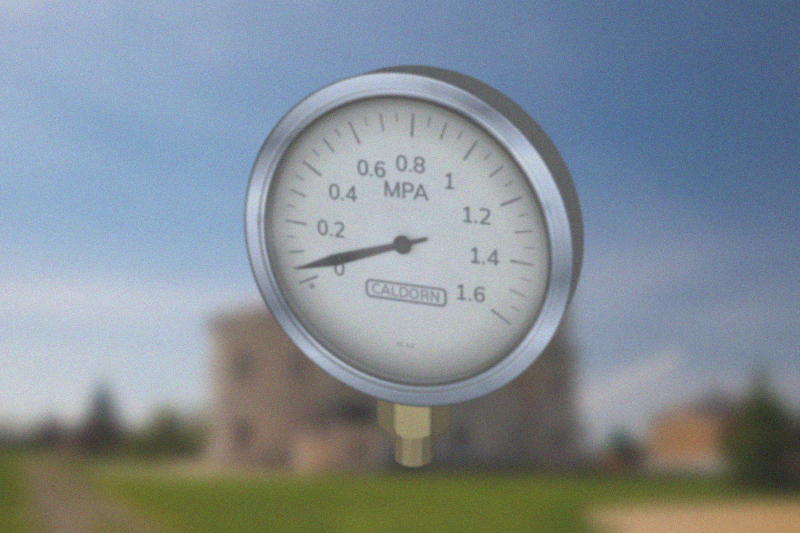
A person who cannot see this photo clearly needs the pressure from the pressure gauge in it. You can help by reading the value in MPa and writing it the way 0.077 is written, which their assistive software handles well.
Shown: 0.05
